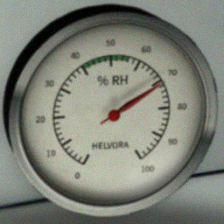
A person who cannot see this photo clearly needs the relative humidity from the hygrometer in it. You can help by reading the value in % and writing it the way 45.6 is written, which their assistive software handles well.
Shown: 70
